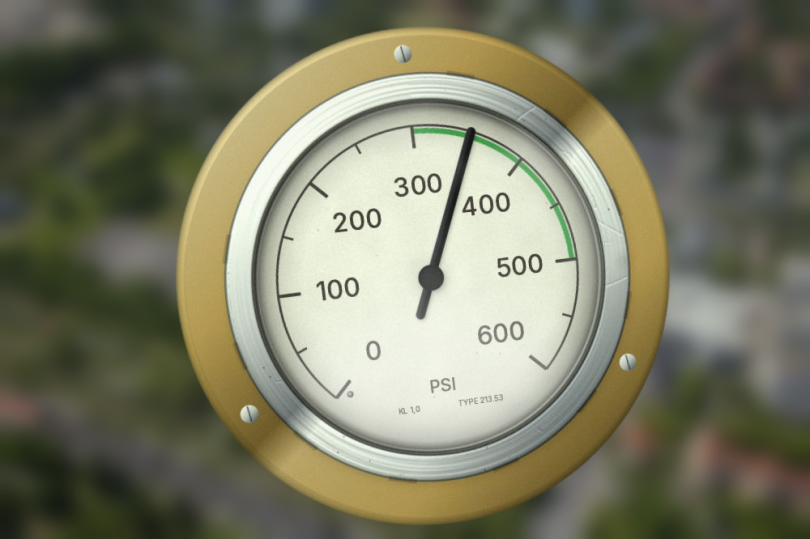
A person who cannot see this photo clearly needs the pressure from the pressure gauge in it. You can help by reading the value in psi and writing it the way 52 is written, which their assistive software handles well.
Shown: 350
